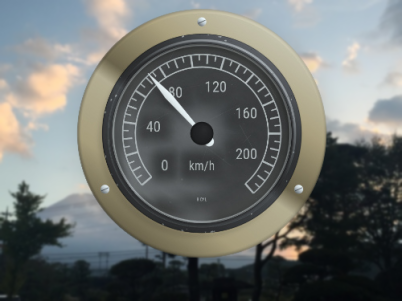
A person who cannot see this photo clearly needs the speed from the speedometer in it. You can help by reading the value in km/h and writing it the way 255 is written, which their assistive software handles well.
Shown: 72.5
